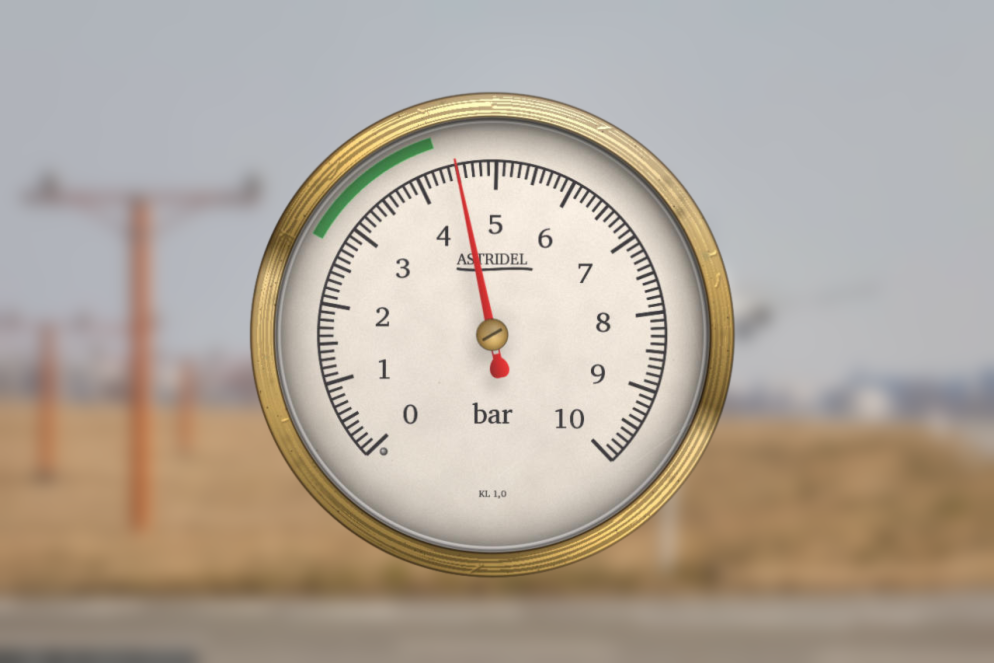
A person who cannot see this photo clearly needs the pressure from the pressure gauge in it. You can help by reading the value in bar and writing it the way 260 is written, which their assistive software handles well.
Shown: 4.5
